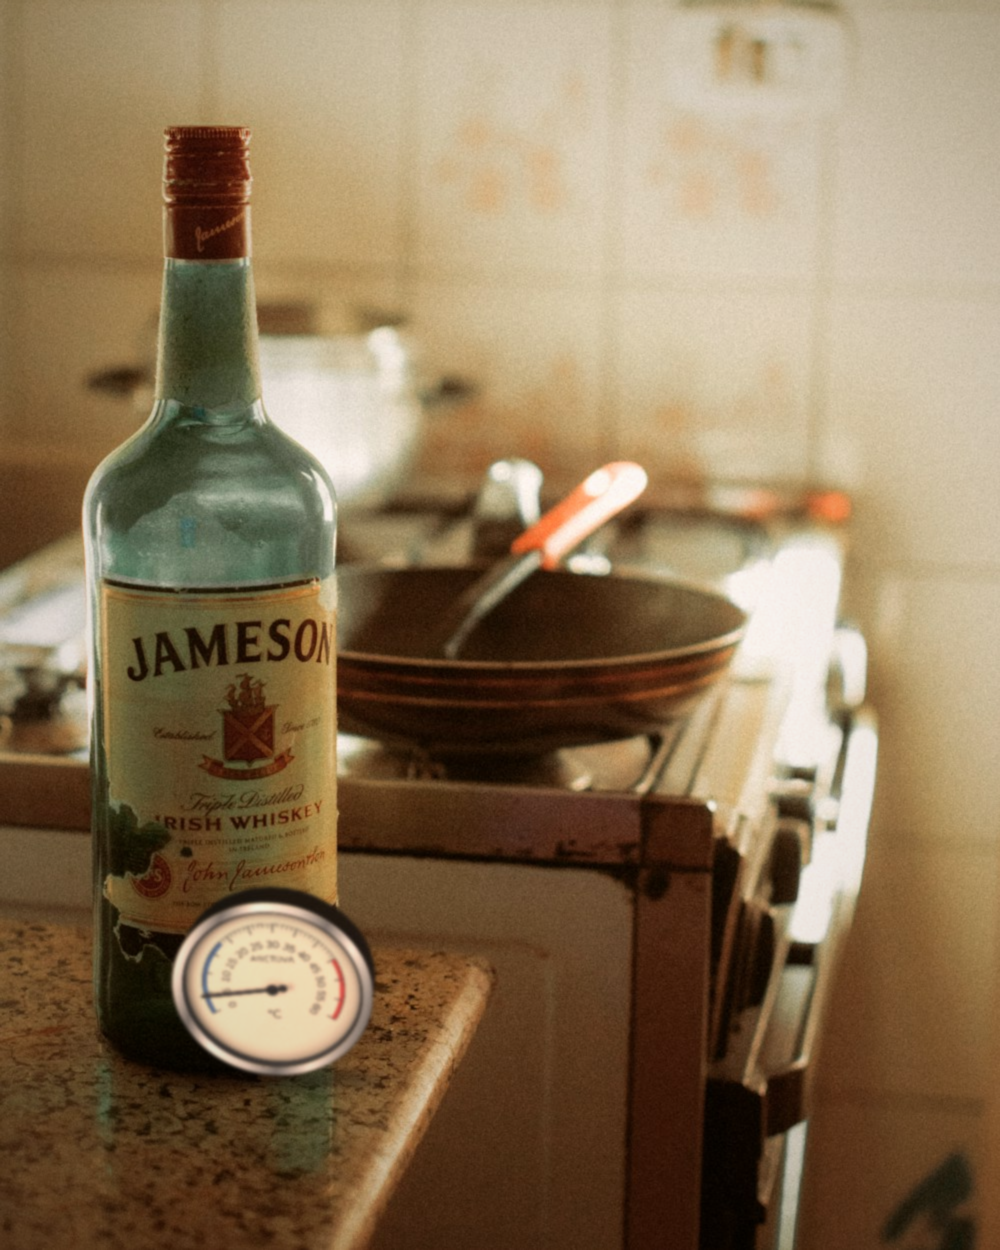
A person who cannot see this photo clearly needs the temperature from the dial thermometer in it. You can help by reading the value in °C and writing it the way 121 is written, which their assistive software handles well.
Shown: 5
